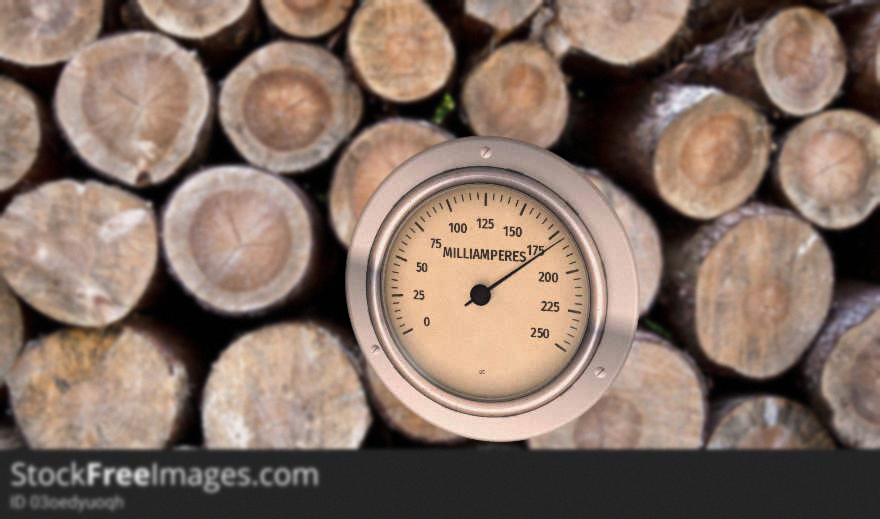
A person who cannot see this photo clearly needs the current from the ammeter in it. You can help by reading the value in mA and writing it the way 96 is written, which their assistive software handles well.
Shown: 180
